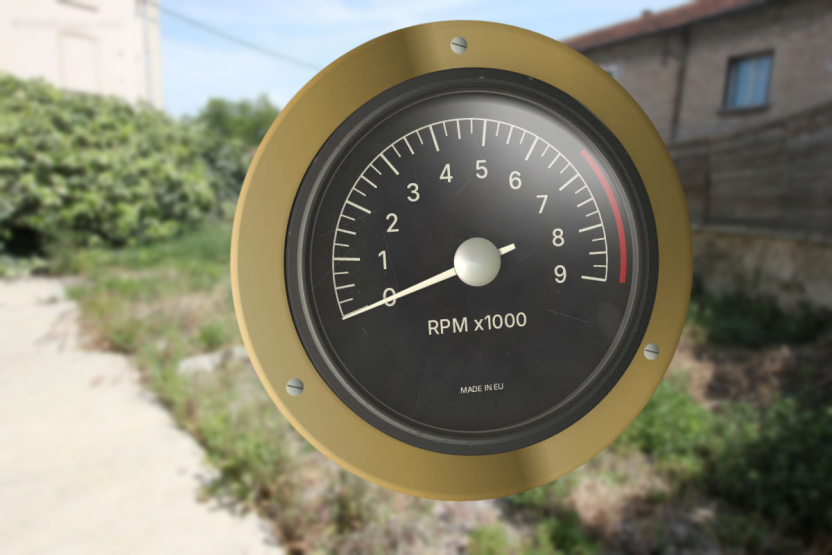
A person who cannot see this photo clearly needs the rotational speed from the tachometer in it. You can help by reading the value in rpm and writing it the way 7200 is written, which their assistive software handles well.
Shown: 0
